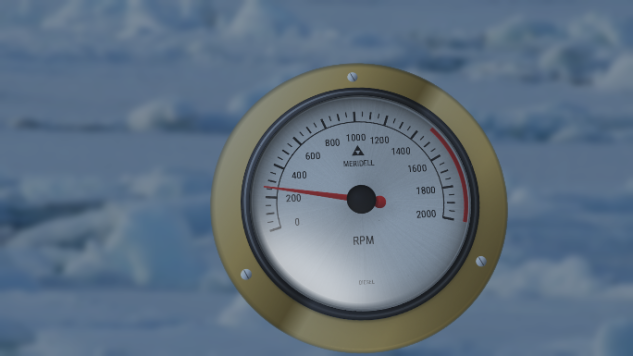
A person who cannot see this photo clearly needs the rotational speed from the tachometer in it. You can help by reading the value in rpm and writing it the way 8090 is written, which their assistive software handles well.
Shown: 250
